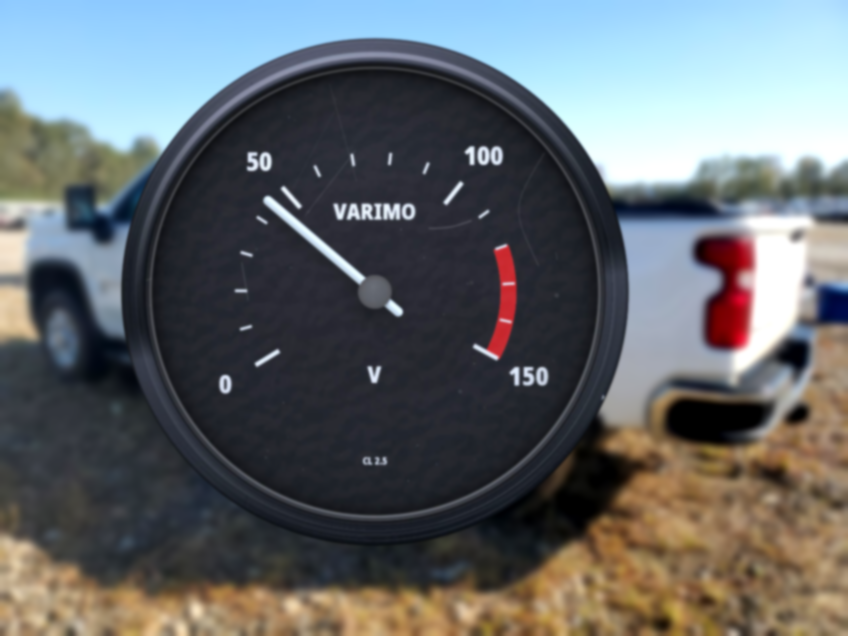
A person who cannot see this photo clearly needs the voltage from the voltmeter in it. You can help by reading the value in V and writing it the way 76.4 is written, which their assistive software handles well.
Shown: 45
